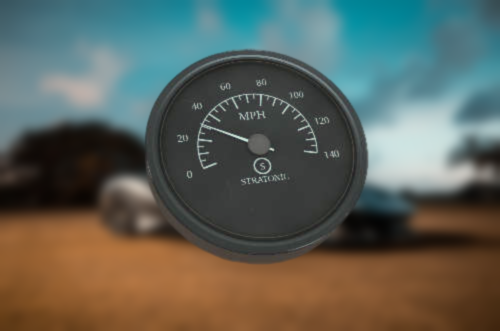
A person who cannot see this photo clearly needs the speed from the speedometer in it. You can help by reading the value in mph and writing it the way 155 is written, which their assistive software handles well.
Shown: 30
